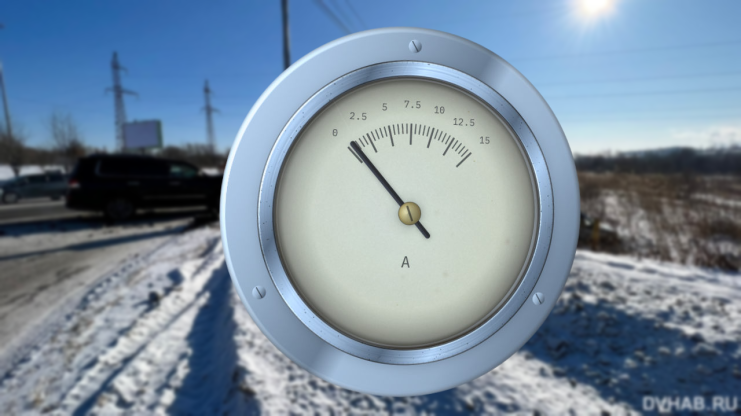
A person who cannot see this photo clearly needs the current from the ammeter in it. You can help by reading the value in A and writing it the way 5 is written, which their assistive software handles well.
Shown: 0.5
